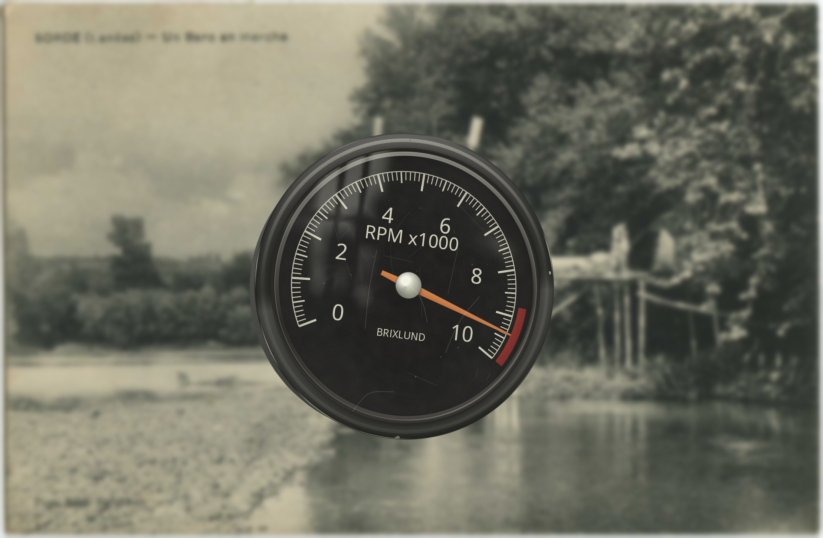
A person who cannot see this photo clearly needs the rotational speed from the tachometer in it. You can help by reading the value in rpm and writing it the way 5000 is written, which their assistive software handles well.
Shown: 9400
